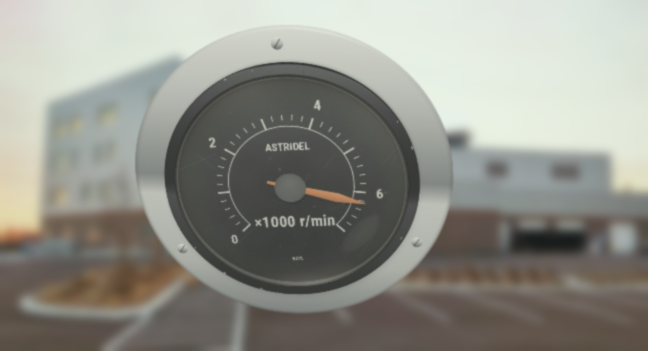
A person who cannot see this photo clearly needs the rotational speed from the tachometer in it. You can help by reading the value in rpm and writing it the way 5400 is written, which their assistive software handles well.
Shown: 6200
